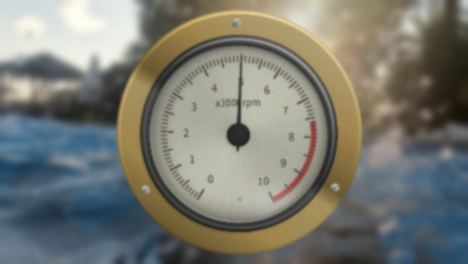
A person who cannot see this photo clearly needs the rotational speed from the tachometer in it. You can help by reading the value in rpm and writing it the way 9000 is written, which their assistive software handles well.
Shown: 5000
